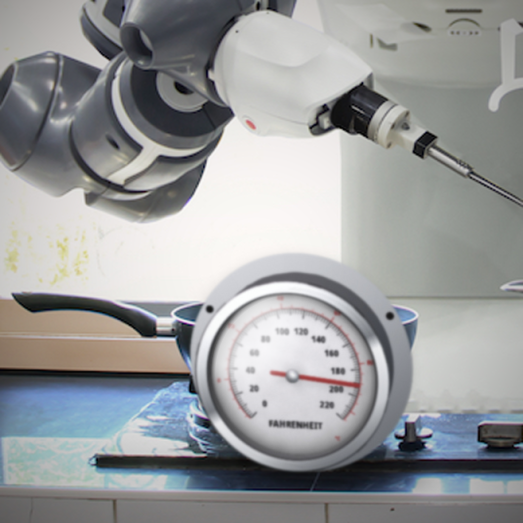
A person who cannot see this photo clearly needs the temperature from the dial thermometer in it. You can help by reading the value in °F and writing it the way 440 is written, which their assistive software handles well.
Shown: 190
